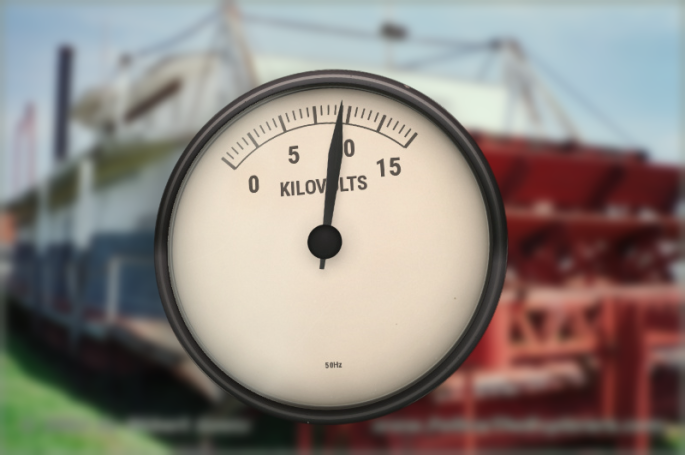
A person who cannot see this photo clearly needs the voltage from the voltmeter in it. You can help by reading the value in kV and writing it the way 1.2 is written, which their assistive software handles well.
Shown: 9.5
